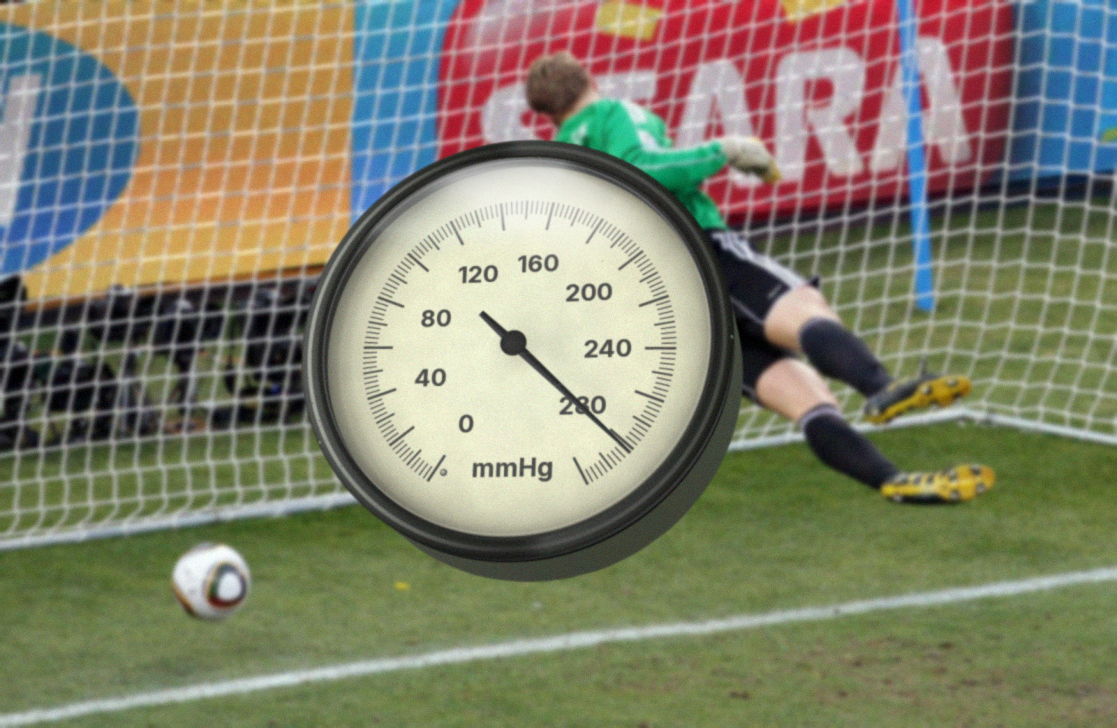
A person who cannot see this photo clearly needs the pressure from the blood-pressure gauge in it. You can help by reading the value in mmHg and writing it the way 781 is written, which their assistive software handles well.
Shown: 282
